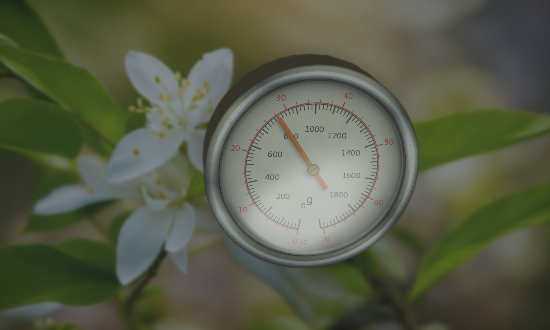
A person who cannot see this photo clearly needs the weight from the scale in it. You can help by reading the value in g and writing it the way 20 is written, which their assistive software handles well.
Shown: 800
